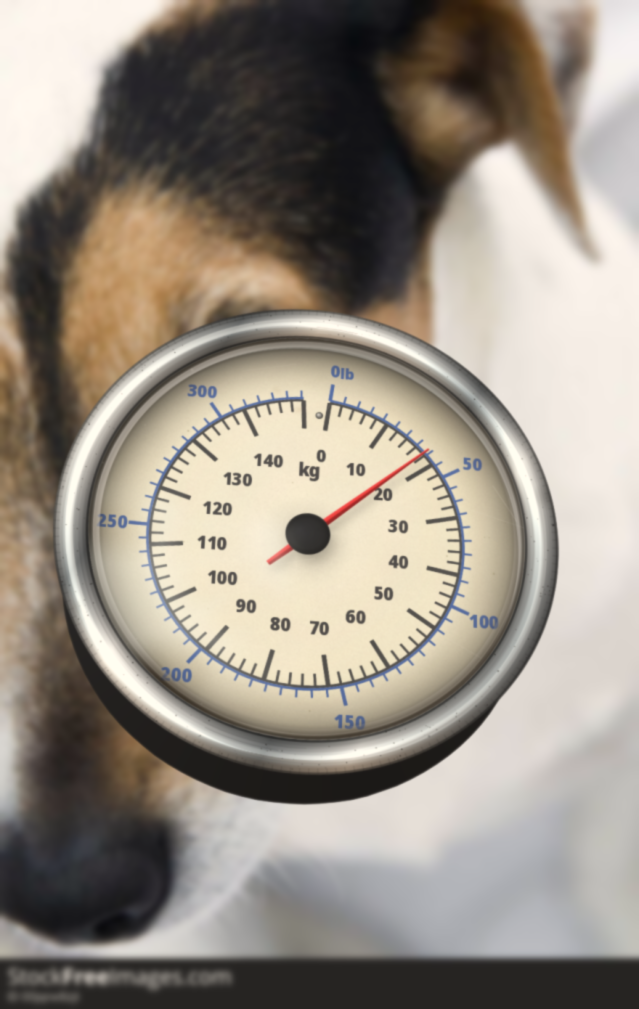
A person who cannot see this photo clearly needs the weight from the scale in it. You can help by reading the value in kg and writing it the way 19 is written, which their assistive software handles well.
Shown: 18
